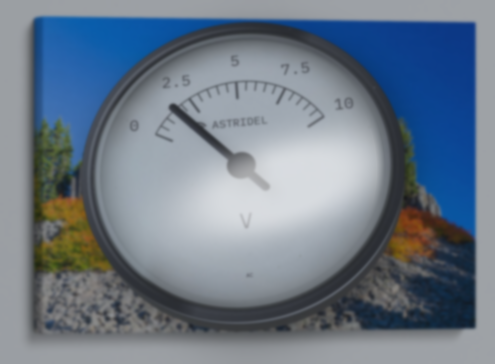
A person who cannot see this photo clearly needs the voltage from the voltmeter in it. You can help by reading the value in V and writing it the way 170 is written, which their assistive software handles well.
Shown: 1.5
